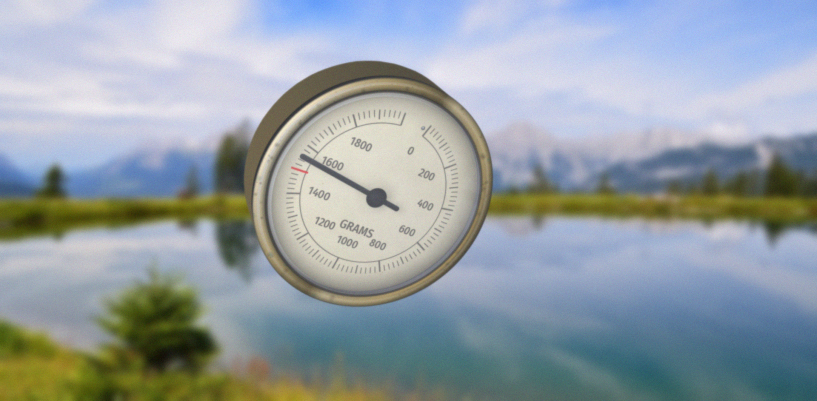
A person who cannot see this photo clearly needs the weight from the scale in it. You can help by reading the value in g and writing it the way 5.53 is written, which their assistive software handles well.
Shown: 1560
